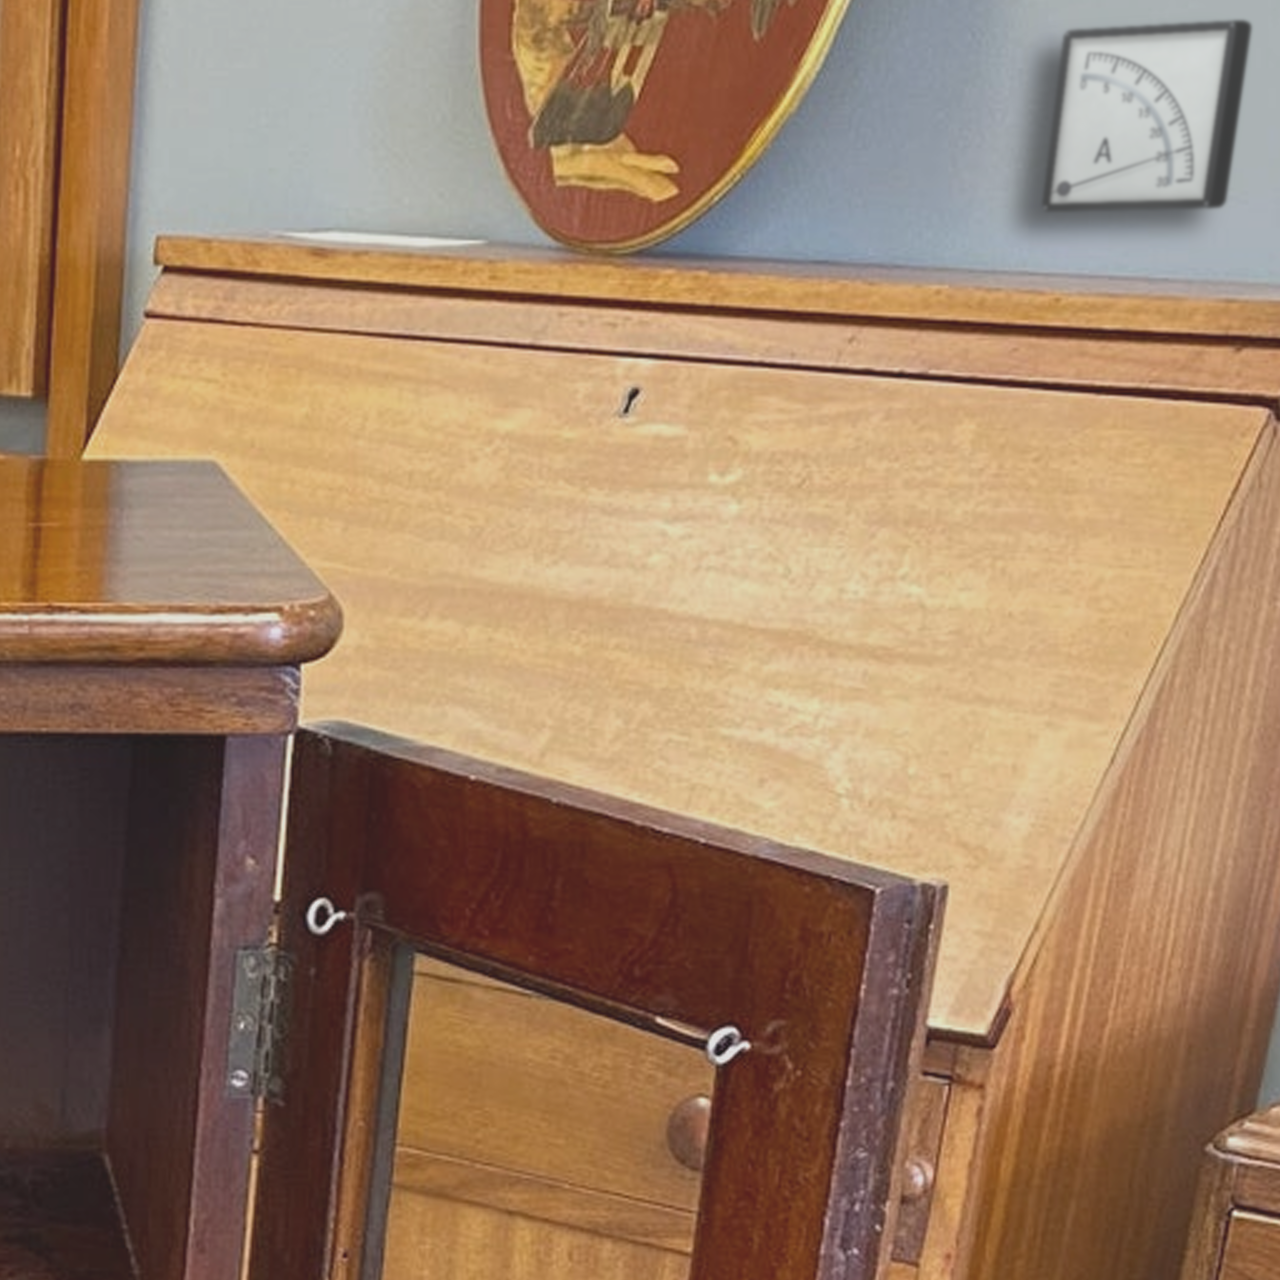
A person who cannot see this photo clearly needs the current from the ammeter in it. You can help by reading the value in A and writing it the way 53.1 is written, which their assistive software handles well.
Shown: 25
